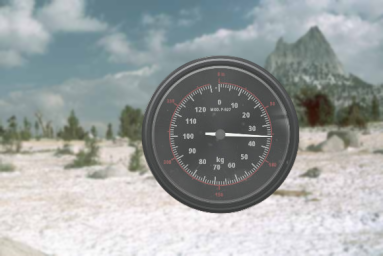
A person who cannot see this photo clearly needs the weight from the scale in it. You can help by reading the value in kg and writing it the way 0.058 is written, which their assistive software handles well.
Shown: 35
